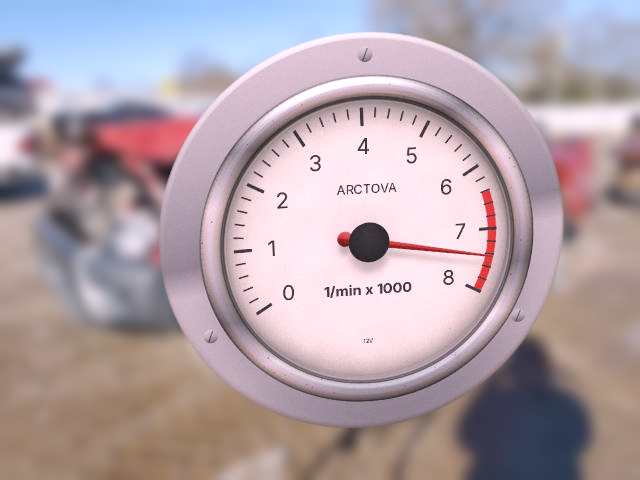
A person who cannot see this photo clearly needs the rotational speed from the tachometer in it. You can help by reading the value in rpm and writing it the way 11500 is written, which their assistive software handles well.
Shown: 7400
